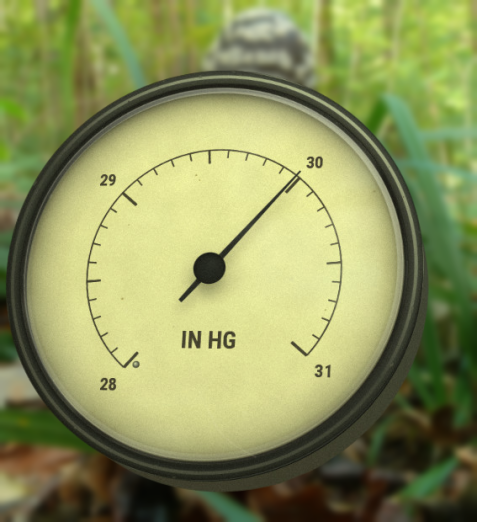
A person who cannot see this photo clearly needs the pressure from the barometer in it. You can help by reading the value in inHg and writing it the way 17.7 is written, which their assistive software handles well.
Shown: 30
